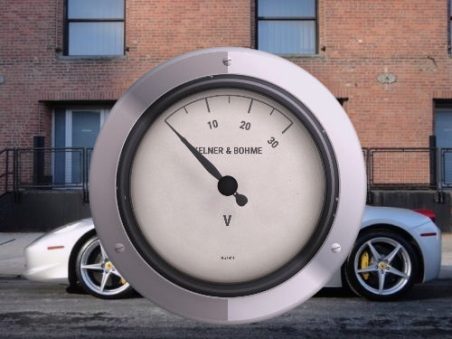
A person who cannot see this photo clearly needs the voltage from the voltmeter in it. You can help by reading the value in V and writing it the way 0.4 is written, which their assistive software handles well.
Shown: 0
